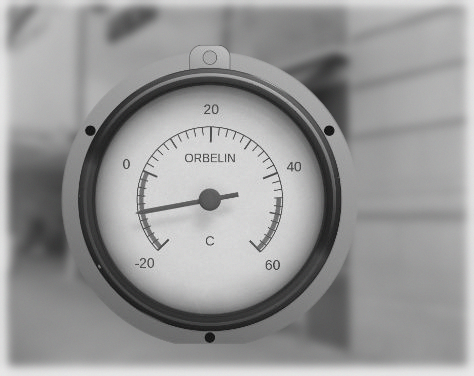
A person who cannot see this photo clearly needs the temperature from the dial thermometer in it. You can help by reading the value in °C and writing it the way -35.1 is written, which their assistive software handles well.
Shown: -10
